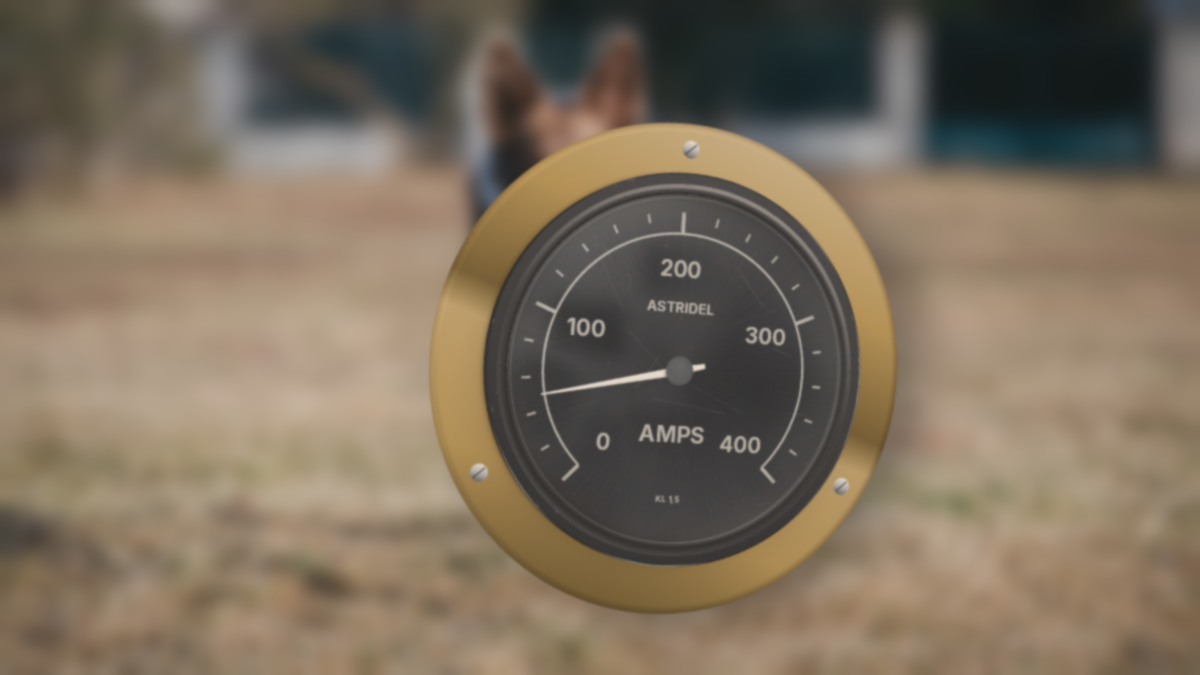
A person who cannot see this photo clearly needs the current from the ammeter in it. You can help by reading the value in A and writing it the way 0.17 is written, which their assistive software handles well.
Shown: 50
